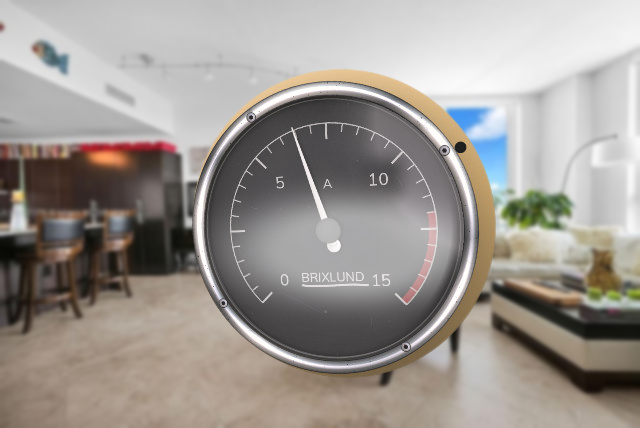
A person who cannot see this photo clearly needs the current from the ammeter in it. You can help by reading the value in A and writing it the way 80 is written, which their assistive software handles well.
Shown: 6.5
